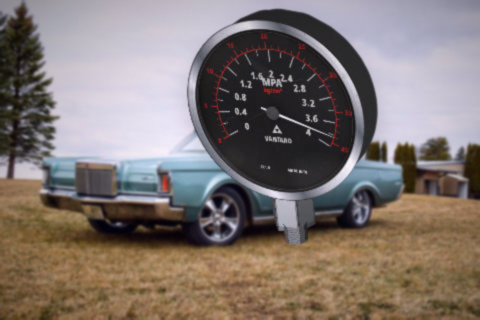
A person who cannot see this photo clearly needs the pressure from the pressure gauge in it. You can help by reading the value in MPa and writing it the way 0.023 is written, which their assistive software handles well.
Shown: 3.8
